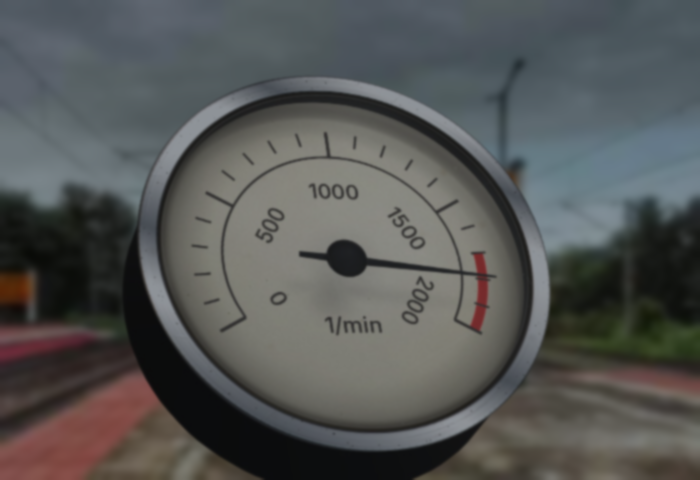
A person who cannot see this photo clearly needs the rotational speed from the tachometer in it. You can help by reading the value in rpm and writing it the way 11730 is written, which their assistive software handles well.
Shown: 1800
